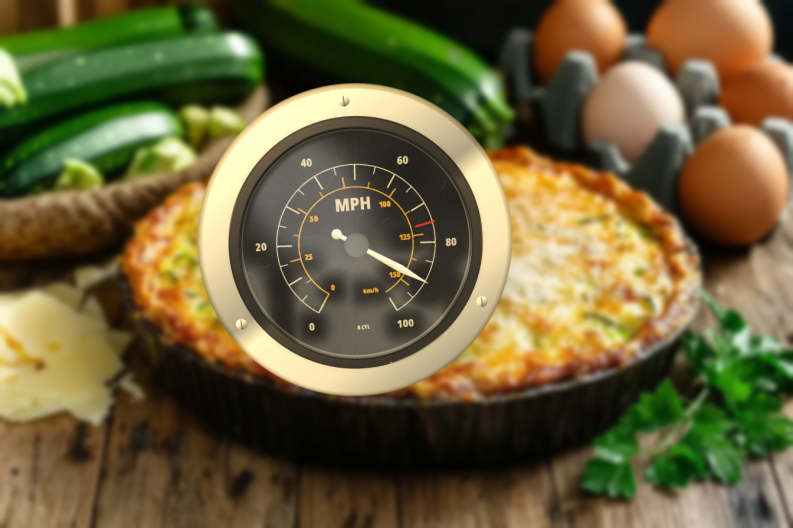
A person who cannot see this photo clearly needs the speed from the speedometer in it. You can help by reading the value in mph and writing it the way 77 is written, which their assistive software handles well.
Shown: 90
